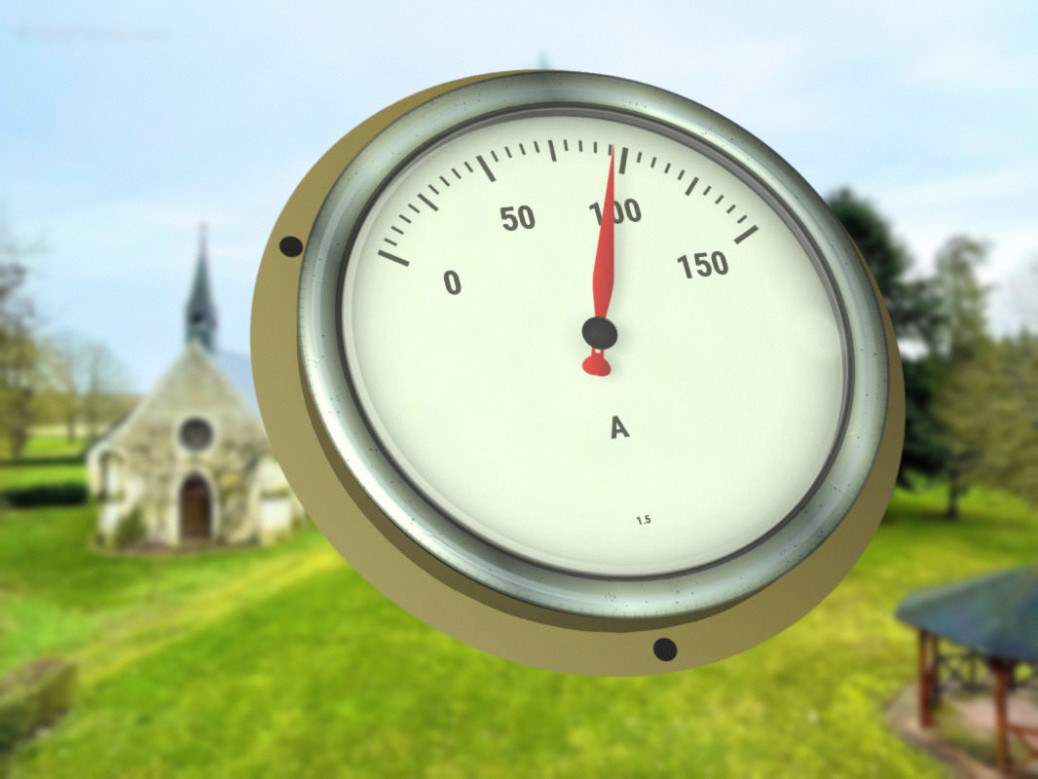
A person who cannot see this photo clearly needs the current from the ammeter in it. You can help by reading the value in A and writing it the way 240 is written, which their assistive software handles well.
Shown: 95
